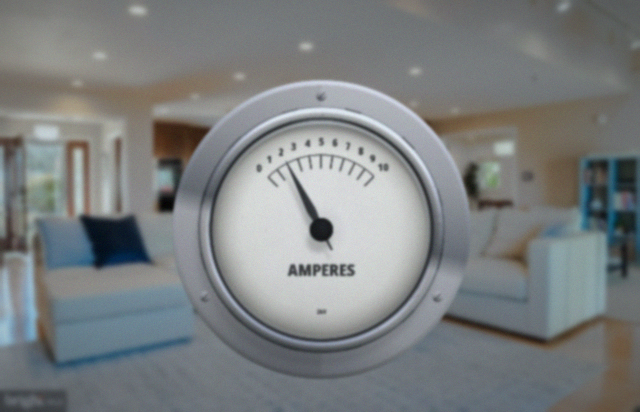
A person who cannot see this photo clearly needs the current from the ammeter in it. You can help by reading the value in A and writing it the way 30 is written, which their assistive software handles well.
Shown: 2
